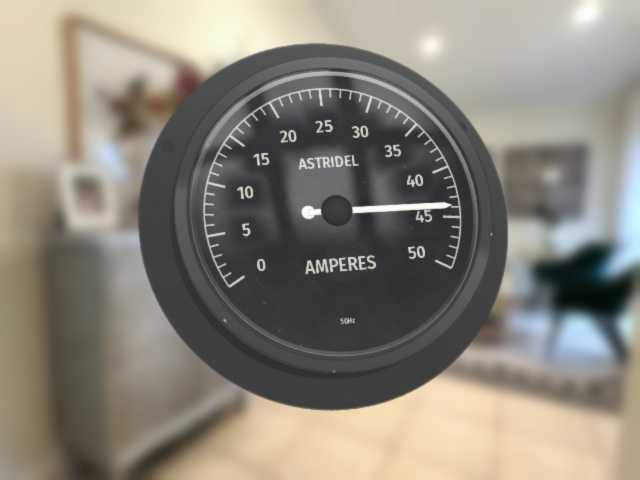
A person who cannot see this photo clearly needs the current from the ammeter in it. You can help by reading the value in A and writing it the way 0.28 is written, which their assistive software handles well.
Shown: 44
